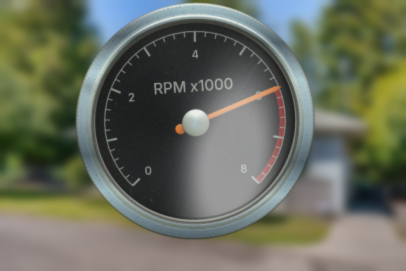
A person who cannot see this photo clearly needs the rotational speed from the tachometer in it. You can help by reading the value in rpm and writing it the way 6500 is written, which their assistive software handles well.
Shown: 6000
